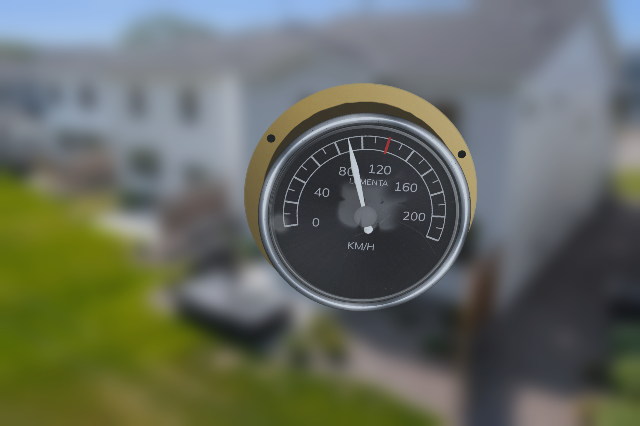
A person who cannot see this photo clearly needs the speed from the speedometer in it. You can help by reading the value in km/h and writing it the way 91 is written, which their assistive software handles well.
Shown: 90
